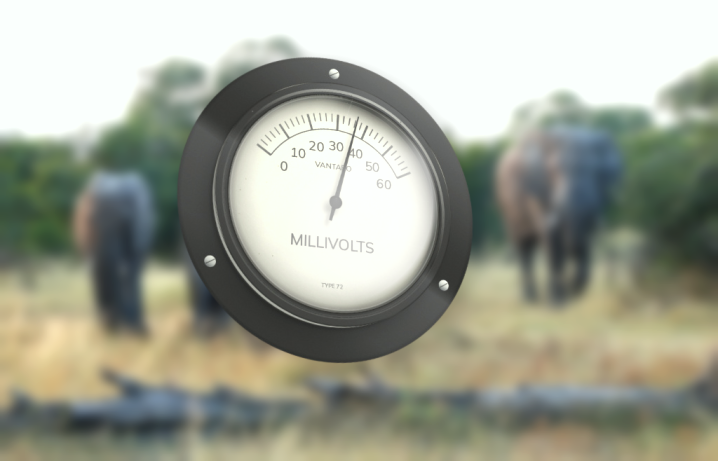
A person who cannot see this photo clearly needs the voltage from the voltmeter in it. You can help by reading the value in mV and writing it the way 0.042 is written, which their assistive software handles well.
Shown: 36
